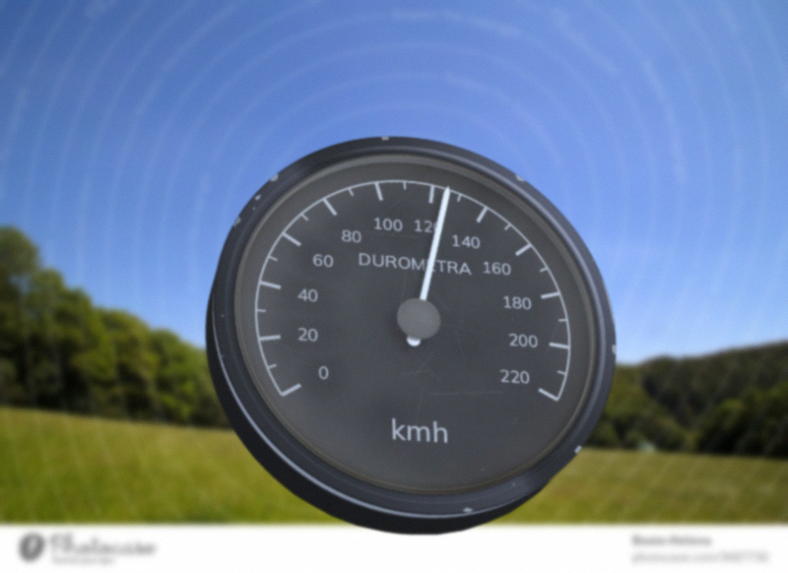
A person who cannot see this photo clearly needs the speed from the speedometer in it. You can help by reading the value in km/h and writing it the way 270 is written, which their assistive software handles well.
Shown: 125
